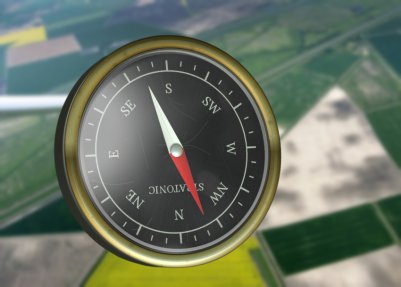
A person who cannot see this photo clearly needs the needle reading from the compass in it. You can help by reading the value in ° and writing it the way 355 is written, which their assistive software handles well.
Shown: 340
